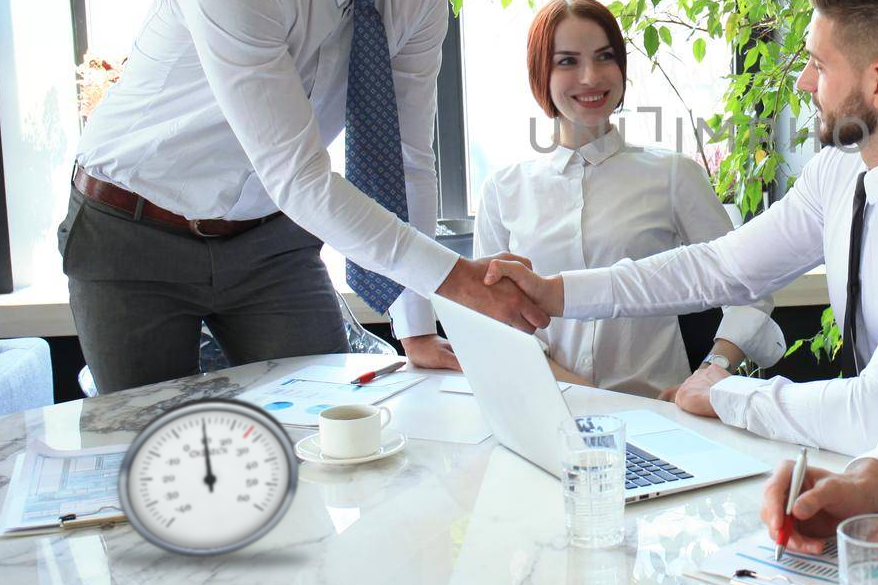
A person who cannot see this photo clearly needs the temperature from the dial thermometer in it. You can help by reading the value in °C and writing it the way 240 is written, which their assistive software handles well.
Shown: 10
